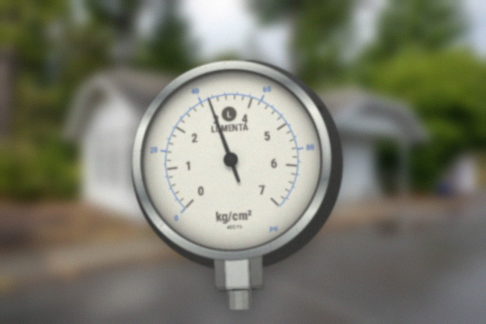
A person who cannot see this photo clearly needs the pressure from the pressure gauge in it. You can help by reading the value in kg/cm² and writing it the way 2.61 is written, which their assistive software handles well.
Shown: 3
